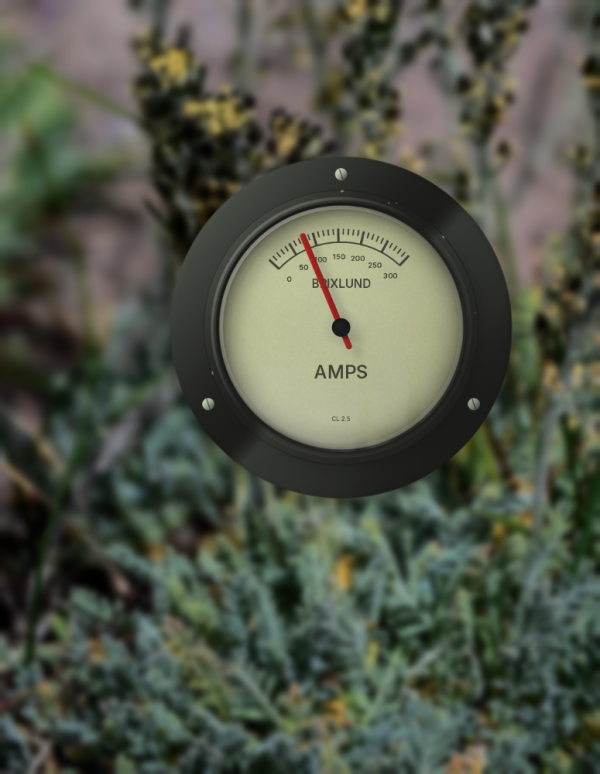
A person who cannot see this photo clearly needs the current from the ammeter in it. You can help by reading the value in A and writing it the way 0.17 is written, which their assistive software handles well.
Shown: 80
